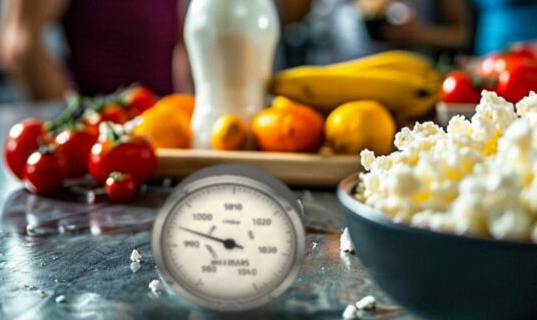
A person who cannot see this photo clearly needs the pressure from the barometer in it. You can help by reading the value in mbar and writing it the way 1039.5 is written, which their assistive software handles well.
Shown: 995
